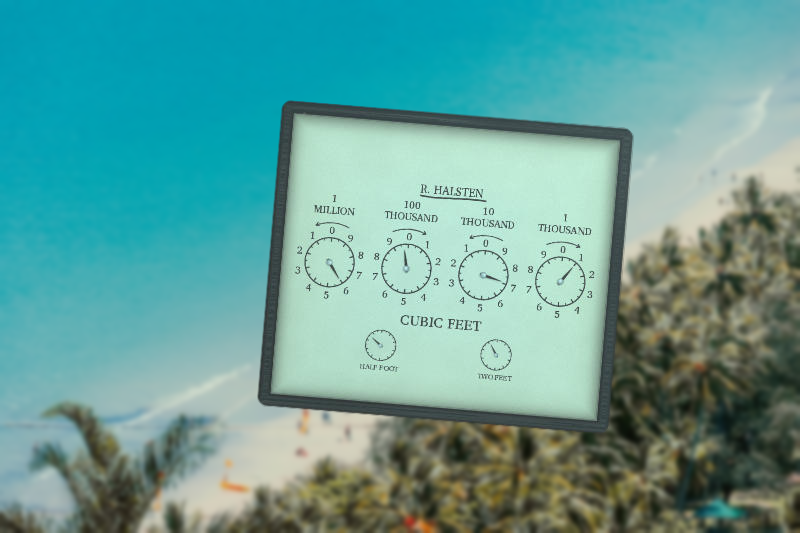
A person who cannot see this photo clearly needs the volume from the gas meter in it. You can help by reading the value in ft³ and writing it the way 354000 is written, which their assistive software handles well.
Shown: 597100
